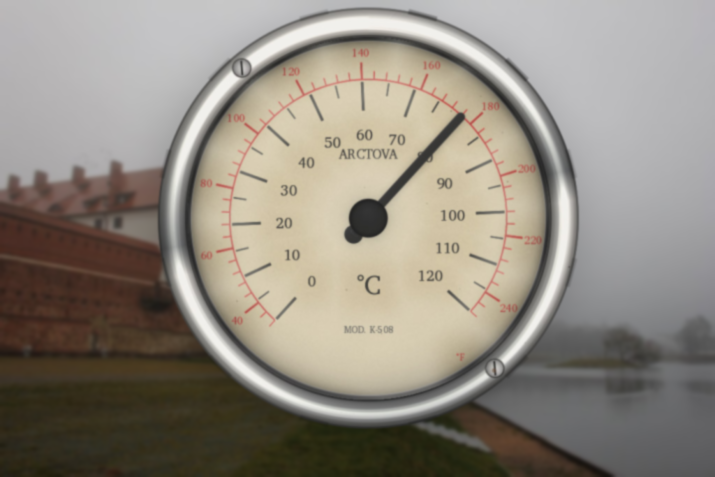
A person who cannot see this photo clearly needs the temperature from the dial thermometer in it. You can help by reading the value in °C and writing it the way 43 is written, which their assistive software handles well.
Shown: 80
